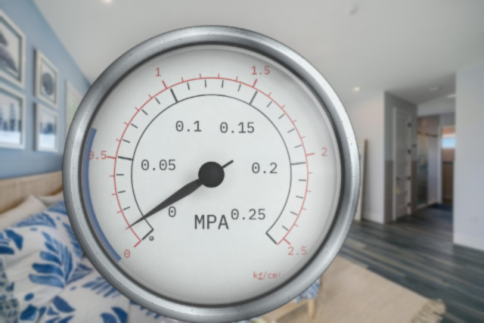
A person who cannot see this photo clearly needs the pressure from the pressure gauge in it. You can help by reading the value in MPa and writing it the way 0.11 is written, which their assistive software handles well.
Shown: 0.01
